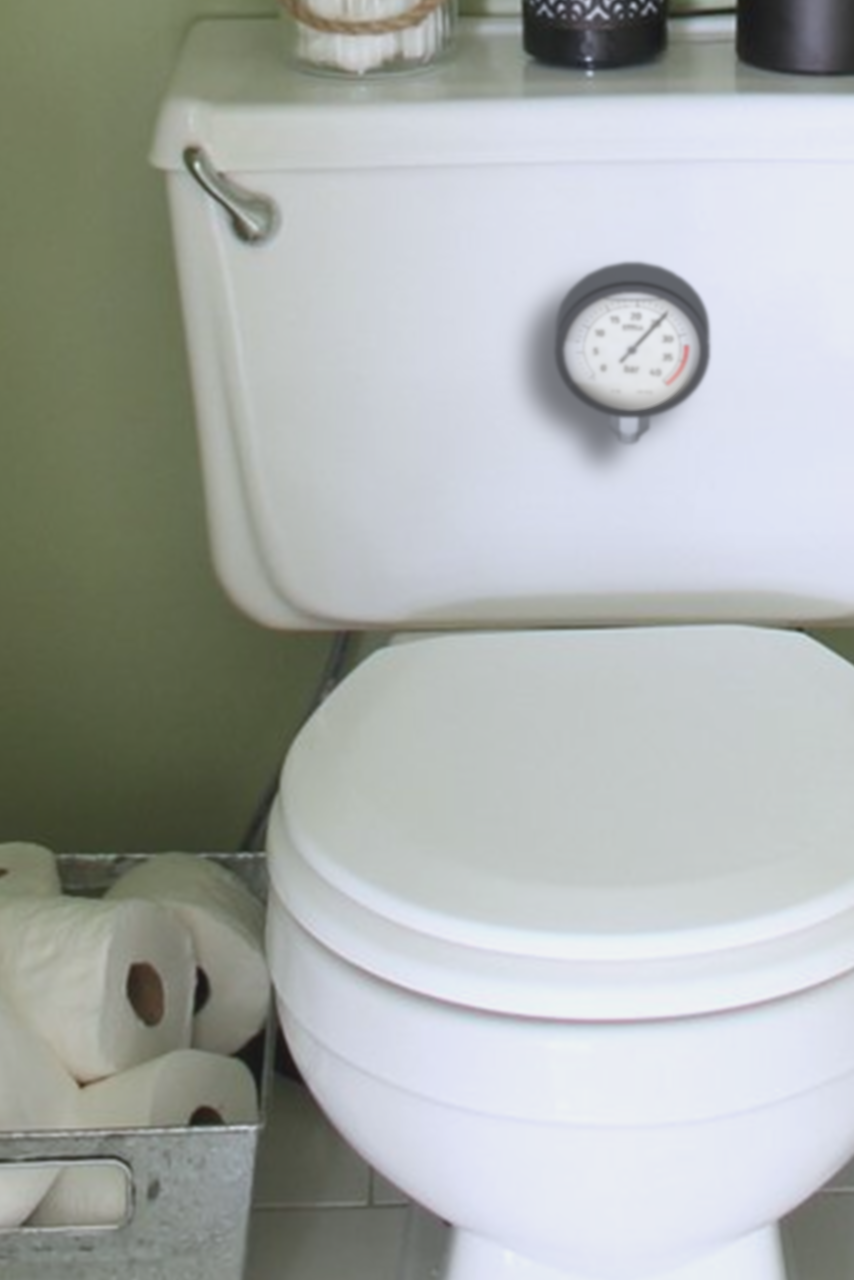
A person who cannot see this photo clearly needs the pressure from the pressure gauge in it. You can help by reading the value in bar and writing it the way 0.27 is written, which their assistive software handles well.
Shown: 25
